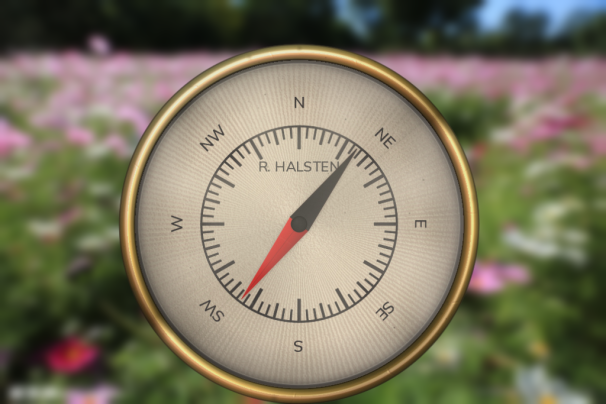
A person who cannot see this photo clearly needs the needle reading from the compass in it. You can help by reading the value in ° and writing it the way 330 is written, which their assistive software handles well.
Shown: 217.5
